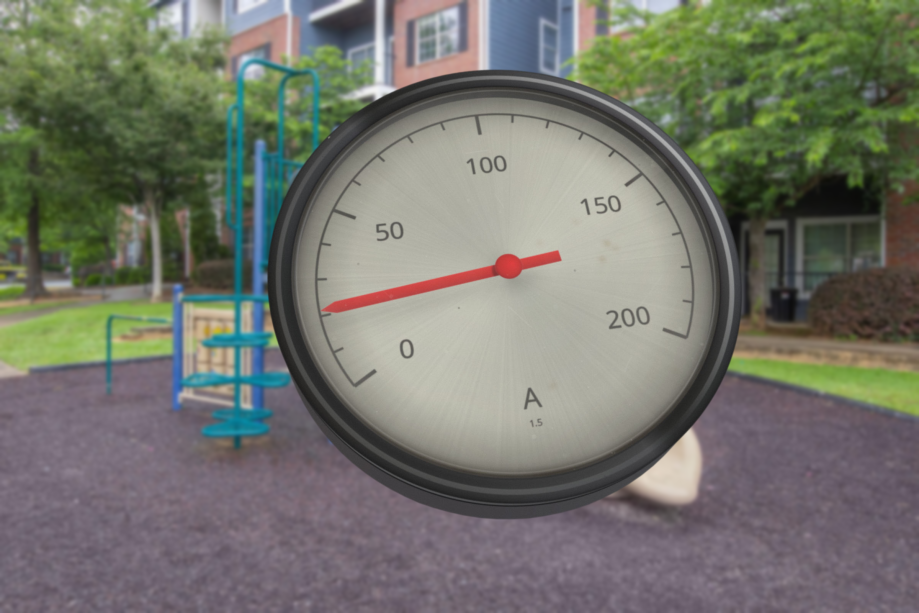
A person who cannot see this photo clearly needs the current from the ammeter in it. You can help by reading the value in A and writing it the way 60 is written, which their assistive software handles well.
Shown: 20
